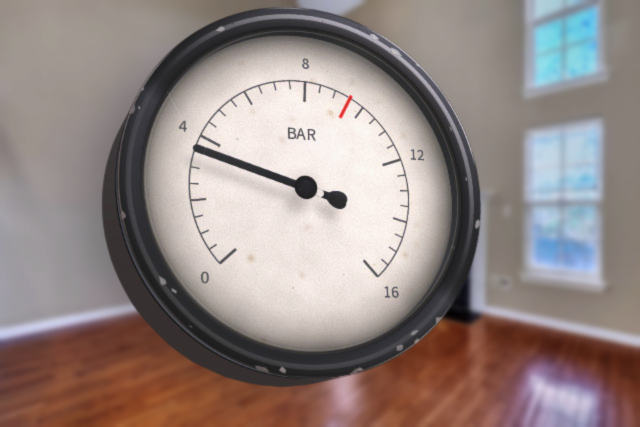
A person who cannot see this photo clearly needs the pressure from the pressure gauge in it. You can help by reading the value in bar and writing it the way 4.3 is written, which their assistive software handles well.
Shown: 3.5
